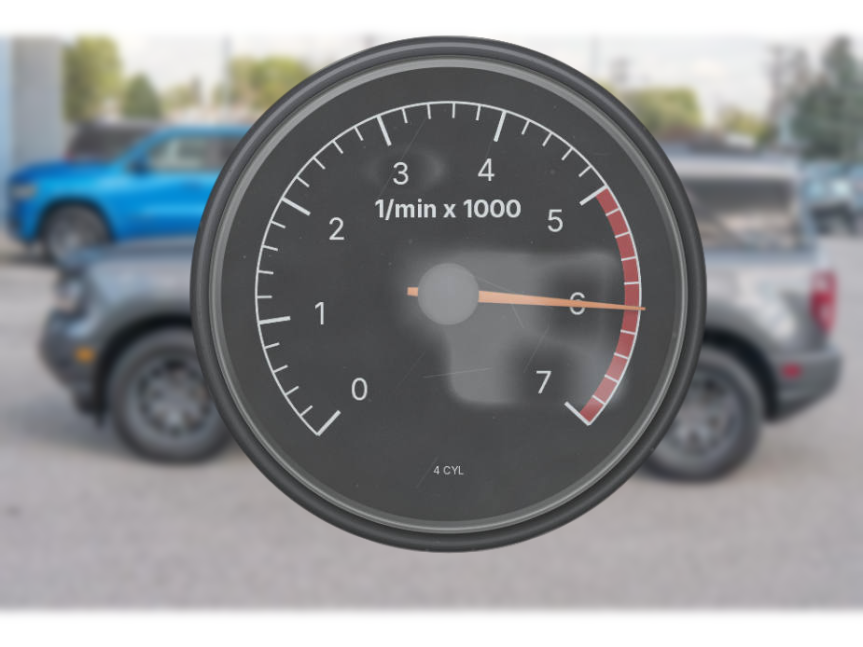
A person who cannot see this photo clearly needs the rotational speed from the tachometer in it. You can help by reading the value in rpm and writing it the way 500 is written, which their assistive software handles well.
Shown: 6000
